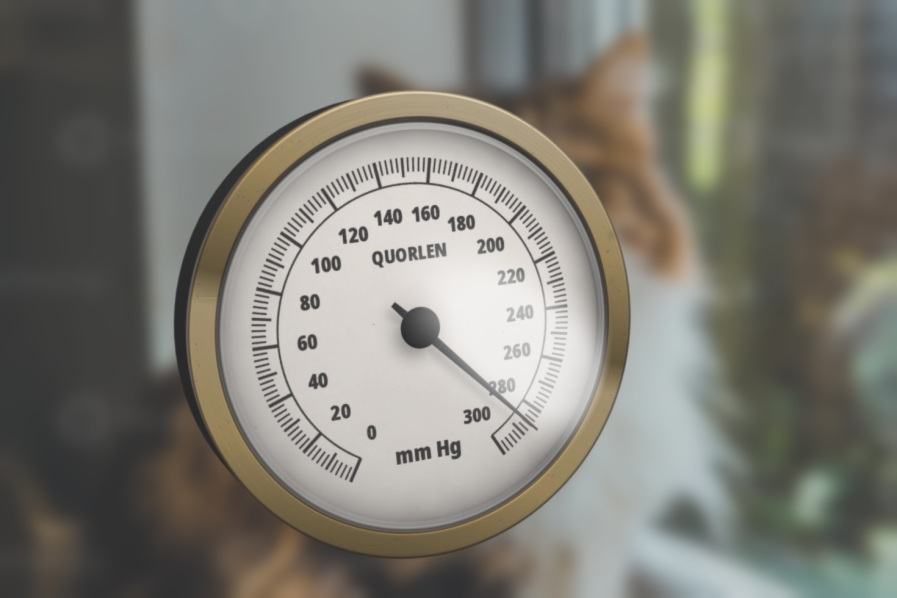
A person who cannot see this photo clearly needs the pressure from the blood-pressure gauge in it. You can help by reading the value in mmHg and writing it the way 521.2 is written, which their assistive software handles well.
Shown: 286
